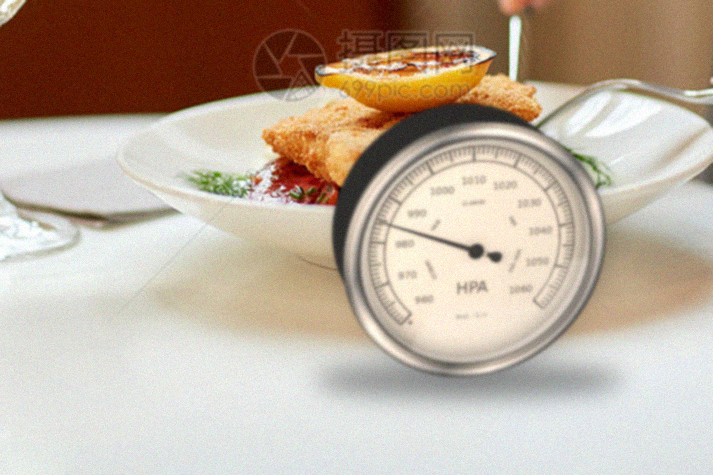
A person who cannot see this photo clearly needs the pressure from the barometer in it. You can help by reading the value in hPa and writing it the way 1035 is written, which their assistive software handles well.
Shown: 985
